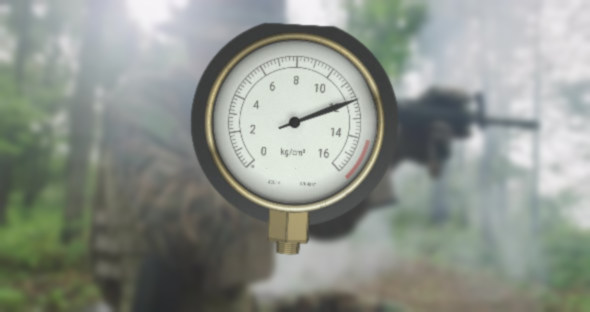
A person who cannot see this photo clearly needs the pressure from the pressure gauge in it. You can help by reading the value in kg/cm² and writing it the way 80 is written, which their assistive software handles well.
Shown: 12
